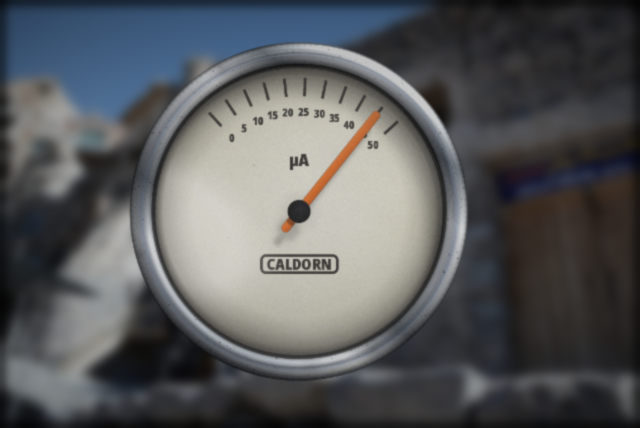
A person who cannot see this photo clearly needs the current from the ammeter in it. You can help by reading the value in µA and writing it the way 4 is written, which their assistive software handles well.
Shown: 45
